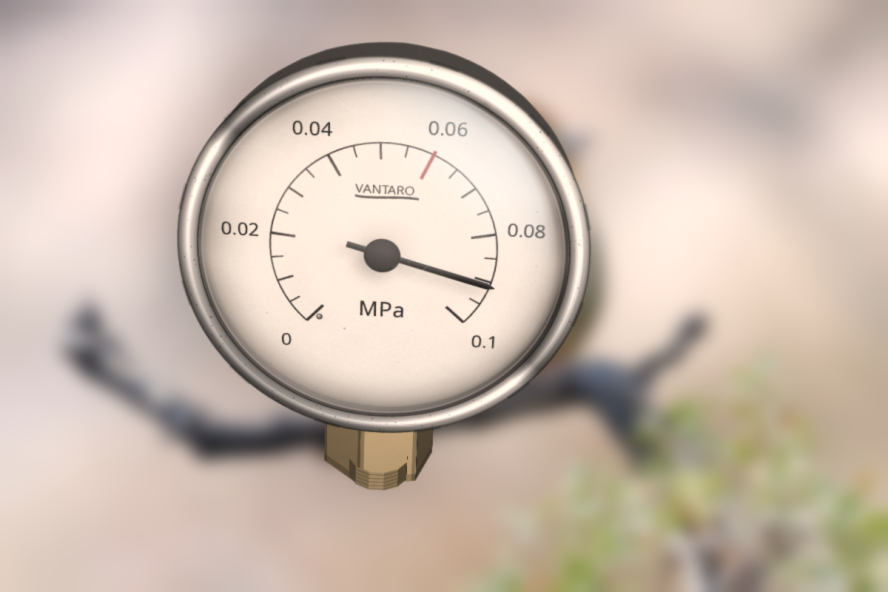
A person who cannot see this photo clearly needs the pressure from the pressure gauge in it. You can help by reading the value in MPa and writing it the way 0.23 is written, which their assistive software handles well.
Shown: 0.09
